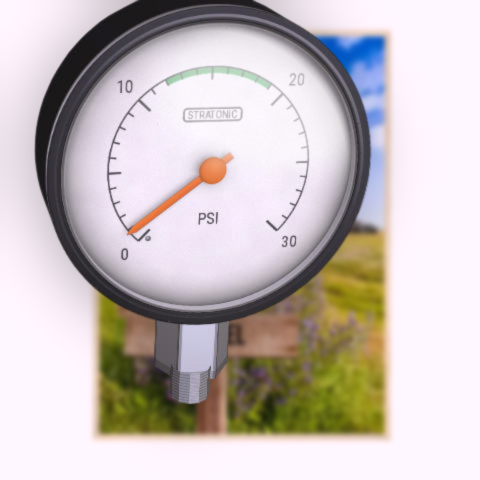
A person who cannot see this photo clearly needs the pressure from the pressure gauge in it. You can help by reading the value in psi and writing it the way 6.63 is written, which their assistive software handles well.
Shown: 1
